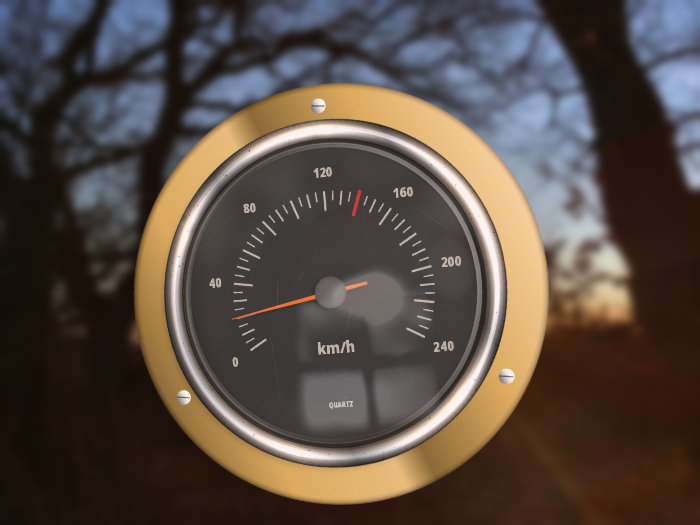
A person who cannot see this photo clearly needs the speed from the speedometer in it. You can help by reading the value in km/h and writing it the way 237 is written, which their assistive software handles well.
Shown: 20
